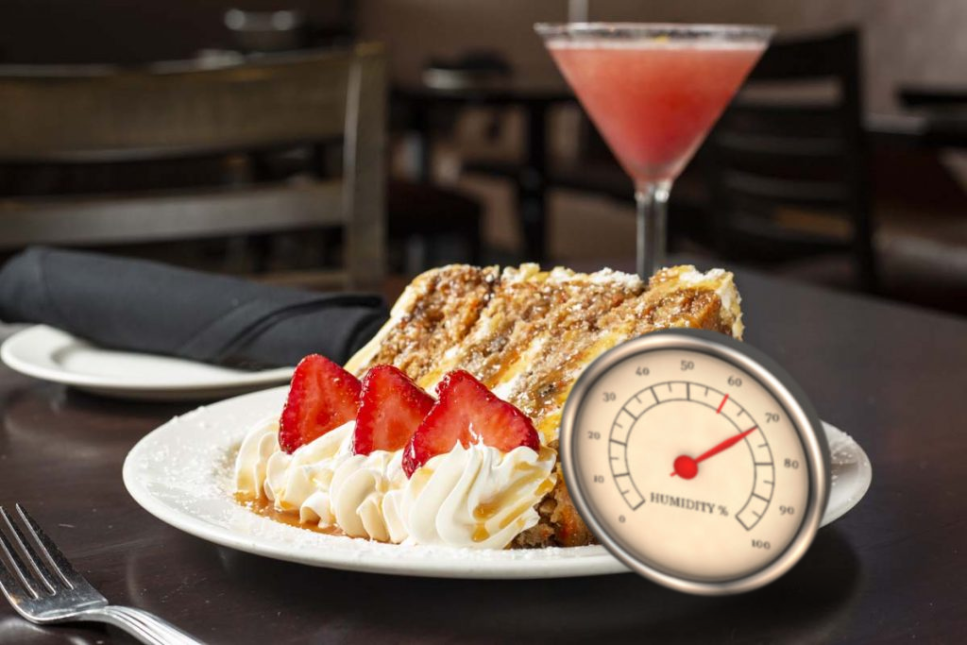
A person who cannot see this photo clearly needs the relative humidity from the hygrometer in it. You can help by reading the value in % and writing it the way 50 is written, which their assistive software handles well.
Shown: 70
